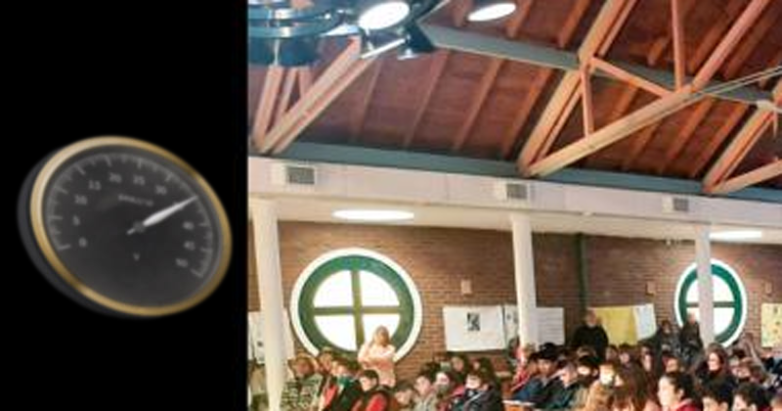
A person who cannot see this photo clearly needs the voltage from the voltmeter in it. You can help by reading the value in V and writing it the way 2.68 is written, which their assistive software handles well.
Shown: 35
